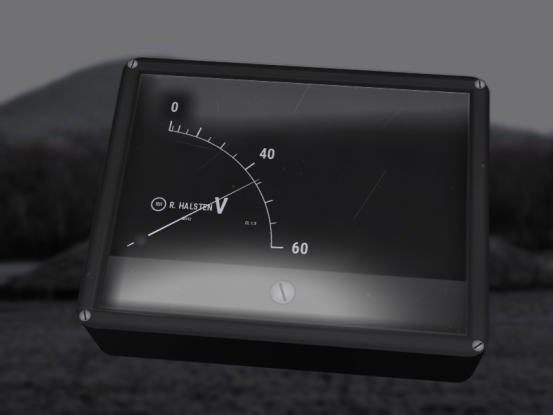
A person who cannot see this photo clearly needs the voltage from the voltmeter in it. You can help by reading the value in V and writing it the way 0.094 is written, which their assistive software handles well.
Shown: 45
